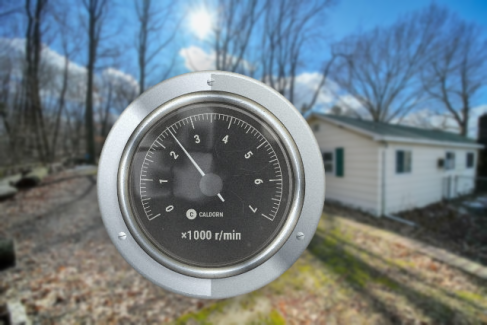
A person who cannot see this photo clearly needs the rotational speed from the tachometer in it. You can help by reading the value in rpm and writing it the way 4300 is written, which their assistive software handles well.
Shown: 2400
